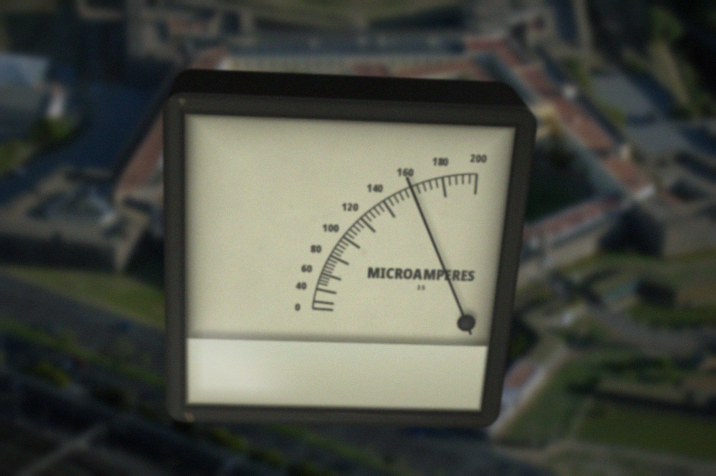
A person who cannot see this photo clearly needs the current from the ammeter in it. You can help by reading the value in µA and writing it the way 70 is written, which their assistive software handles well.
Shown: 160
